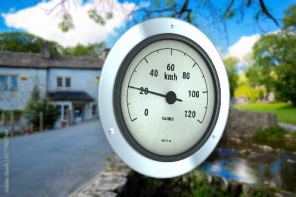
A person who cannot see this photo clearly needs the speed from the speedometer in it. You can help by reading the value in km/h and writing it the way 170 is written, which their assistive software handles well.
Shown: 20
